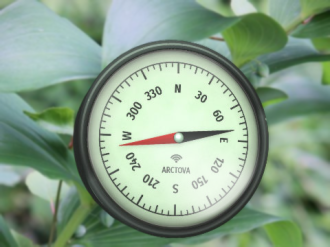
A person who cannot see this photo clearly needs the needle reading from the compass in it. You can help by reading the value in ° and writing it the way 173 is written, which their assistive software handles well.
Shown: 260
